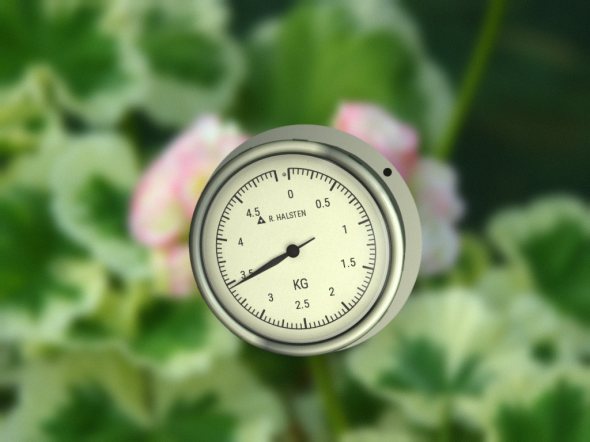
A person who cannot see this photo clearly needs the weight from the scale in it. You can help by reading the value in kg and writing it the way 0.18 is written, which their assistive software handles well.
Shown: 3.45
